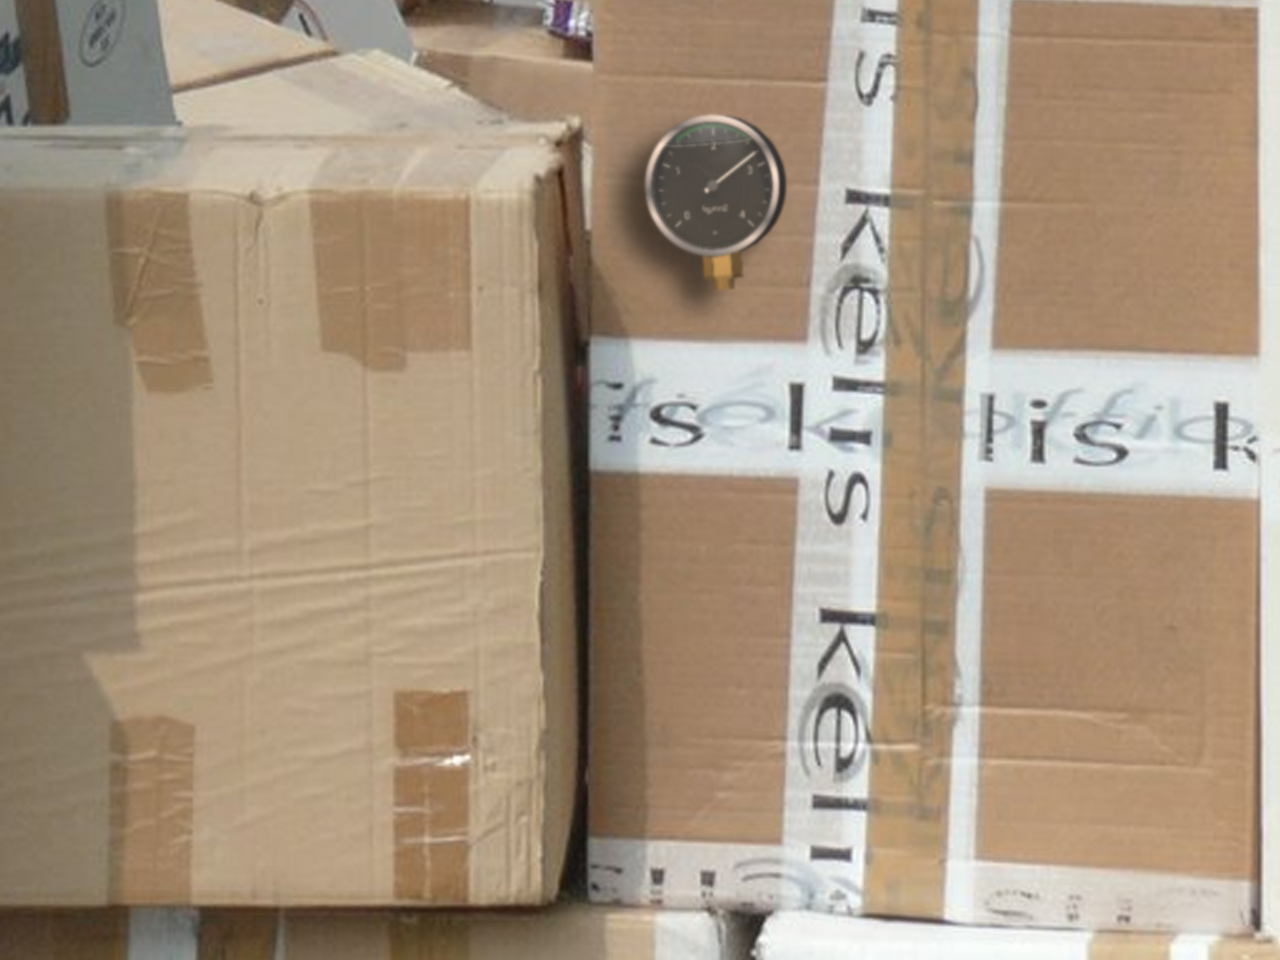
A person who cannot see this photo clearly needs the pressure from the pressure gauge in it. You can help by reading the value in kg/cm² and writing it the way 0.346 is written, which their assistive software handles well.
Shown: 2.8
